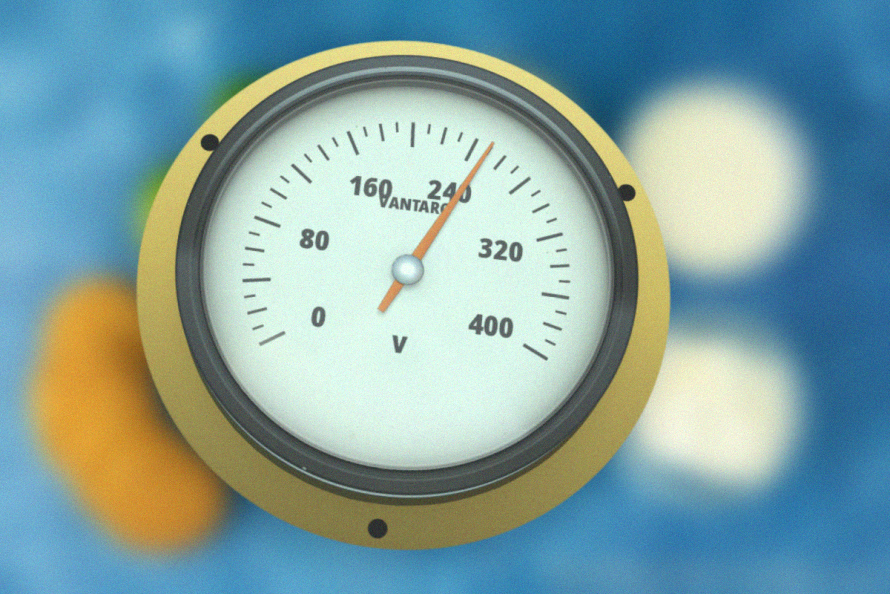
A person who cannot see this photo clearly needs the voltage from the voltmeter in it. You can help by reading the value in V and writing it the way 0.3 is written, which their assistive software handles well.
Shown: 250
